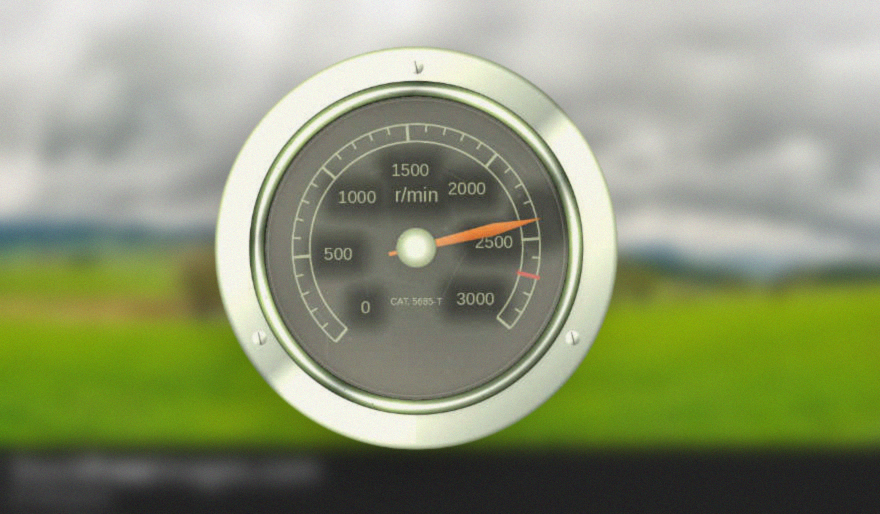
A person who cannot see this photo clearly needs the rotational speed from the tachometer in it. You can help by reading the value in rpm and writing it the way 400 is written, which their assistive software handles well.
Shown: 2400
